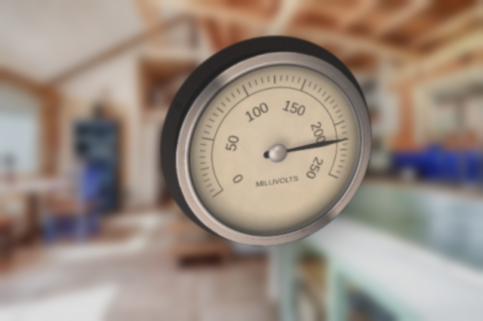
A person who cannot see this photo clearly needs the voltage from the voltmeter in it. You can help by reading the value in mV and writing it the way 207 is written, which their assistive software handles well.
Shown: 215
